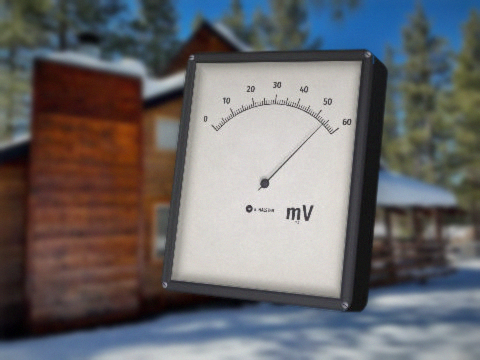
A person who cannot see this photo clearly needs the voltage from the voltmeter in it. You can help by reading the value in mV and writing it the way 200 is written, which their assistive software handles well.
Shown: 55
